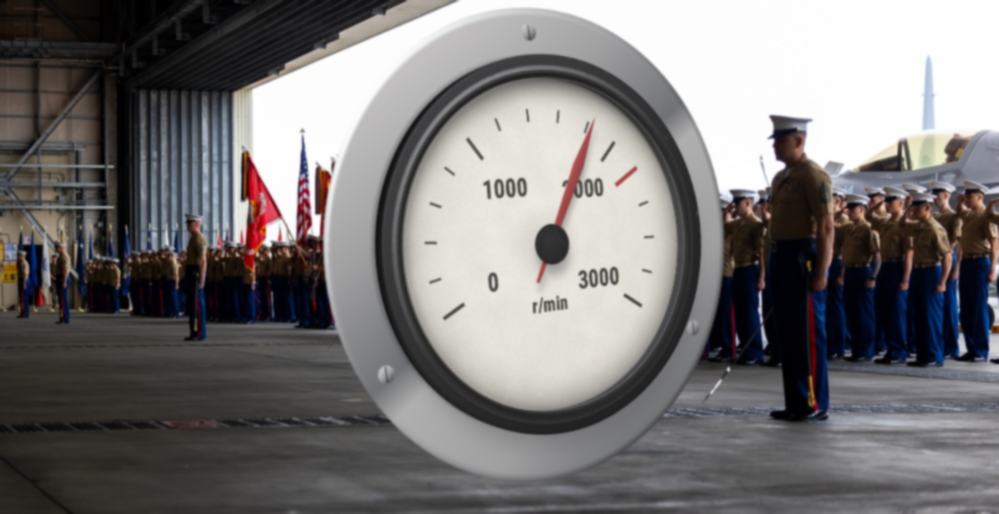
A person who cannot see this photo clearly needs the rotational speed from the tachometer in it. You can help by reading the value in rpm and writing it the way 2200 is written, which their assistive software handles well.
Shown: 1800
